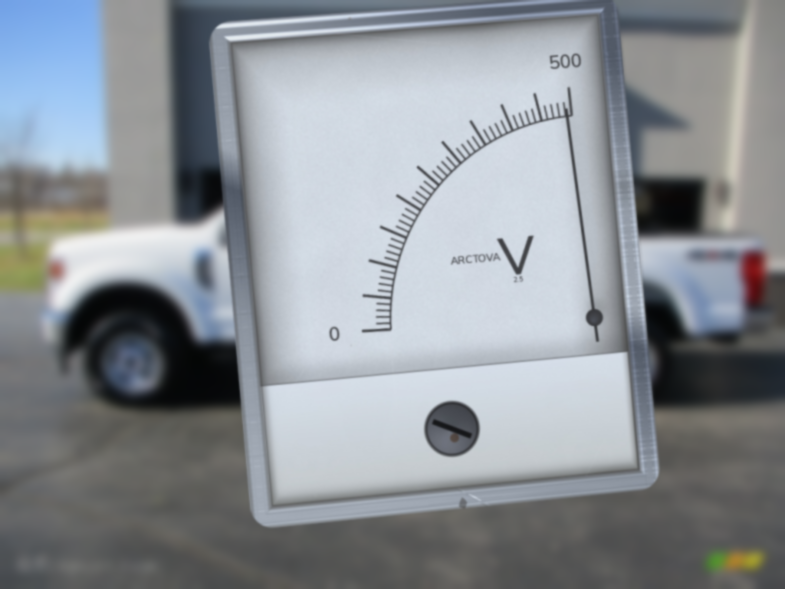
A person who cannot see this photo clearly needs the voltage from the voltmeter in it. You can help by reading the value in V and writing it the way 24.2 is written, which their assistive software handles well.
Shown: 490
